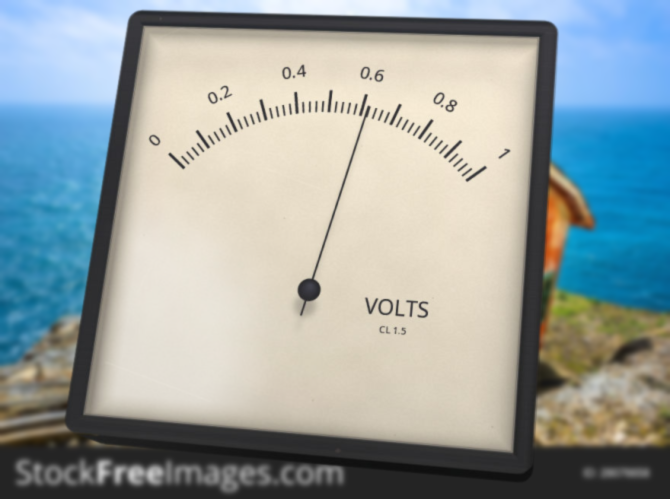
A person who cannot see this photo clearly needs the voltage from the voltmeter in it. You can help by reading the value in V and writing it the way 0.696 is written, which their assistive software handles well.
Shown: 0.62
